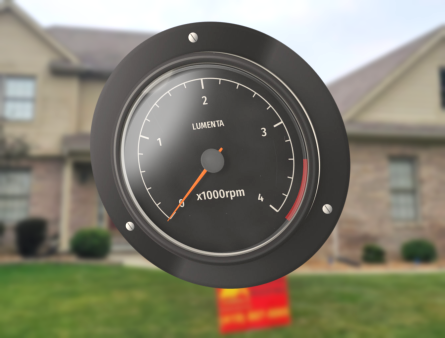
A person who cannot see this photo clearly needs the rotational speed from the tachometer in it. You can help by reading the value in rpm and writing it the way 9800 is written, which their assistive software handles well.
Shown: 0
